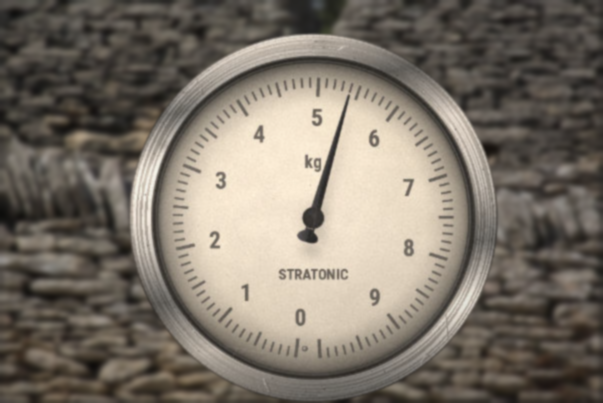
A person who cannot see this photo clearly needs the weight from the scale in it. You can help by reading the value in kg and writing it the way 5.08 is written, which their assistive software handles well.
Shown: 5.4
